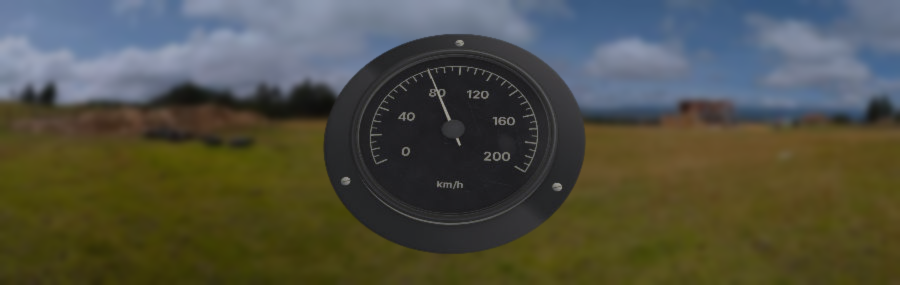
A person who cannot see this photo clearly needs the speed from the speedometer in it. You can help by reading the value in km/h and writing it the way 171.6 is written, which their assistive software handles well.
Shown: 80
